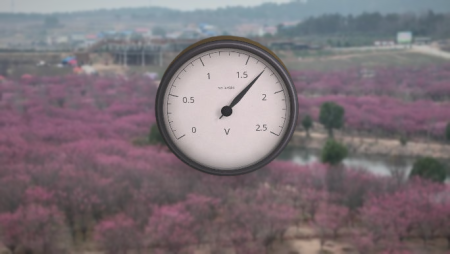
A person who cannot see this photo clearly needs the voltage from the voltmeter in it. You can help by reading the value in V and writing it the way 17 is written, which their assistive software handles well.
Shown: 1.7
